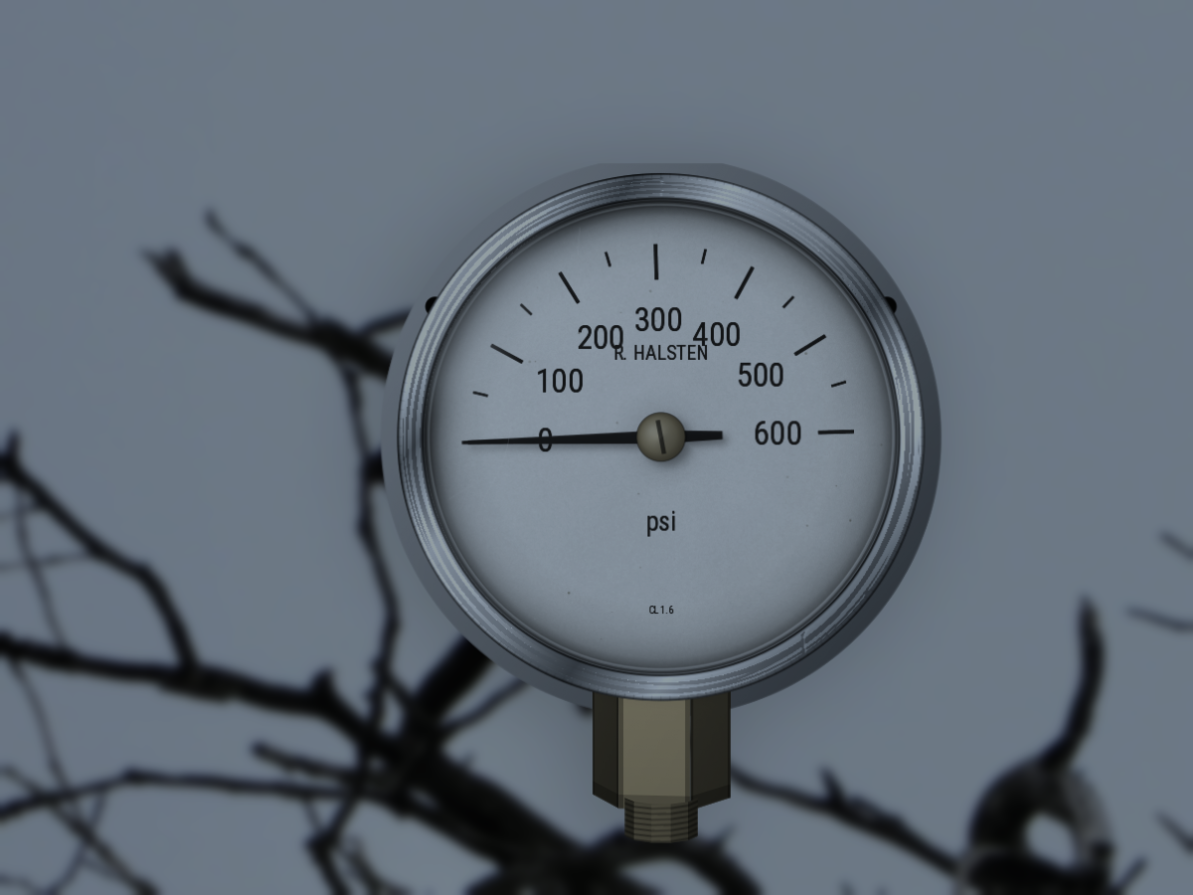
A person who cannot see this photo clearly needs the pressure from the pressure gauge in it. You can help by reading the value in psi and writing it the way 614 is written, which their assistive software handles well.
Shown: 0
